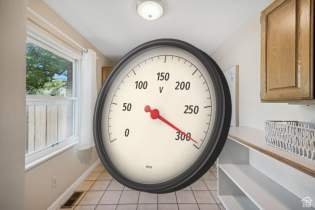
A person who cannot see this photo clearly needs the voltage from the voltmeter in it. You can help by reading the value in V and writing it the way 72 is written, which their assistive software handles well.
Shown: 295
